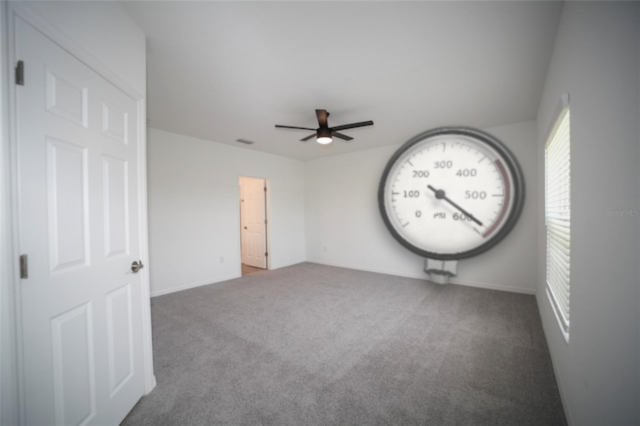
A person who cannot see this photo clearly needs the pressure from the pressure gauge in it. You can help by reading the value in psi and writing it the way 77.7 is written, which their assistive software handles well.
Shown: 580
